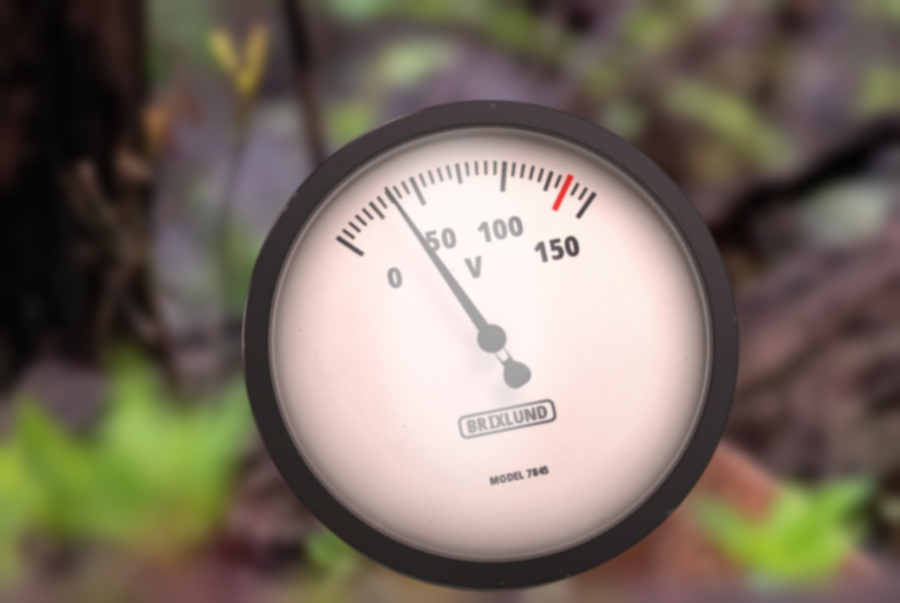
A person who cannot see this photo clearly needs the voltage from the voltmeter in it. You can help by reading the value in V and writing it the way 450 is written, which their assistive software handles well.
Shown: 35
